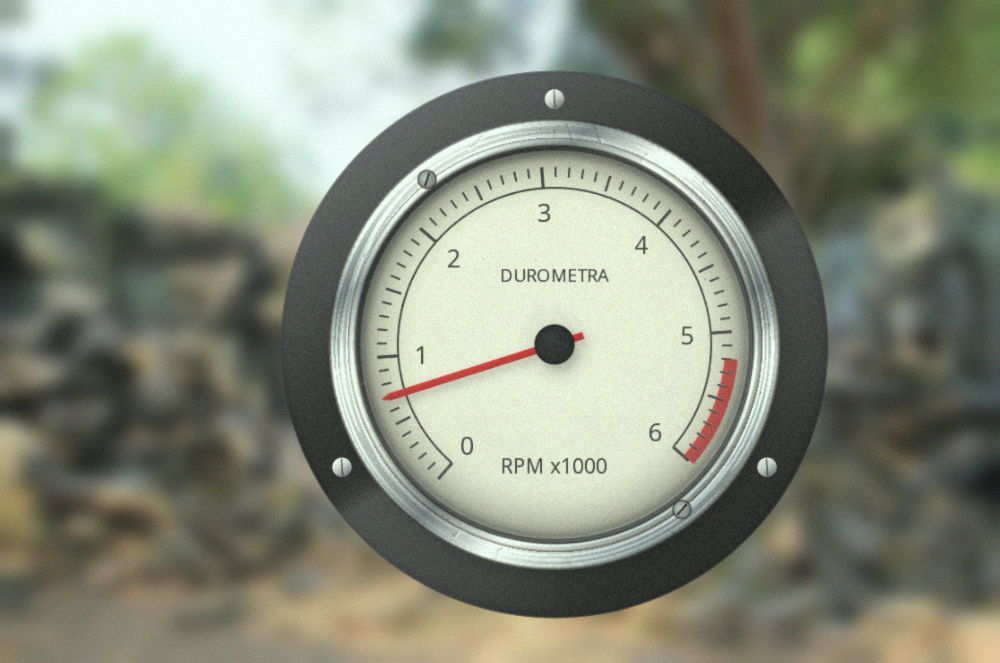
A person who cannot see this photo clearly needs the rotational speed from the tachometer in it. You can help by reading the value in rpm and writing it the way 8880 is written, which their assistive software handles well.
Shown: 700
